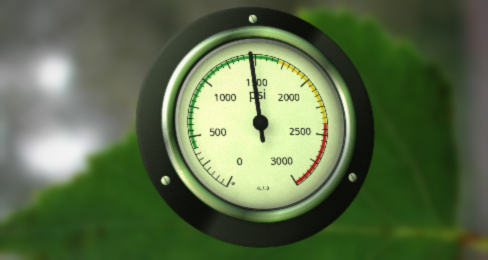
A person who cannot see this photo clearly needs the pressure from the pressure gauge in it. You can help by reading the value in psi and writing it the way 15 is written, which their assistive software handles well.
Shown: 1450
